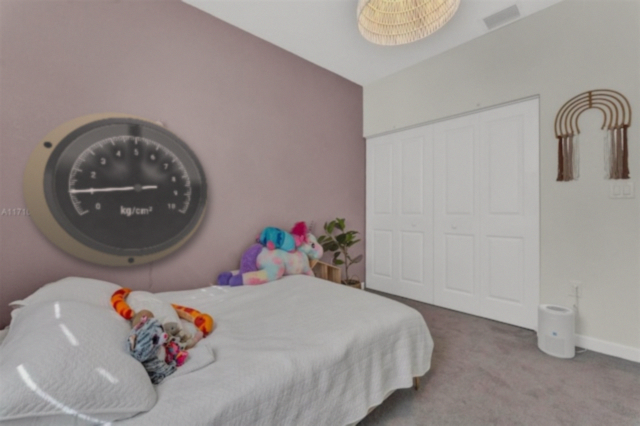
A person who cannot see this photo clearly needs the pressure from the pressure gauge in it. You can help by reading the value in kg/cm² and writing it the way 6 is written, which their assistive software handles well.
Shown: 1
